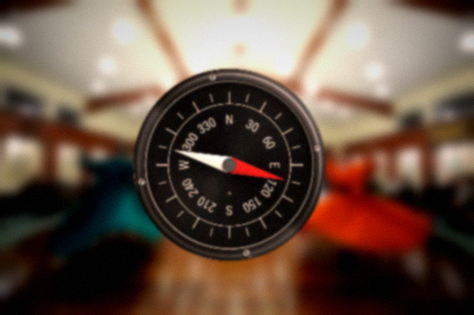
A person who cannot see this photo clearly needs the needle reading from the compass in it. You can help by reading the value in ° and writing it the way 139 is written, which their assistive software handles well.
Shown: 105
